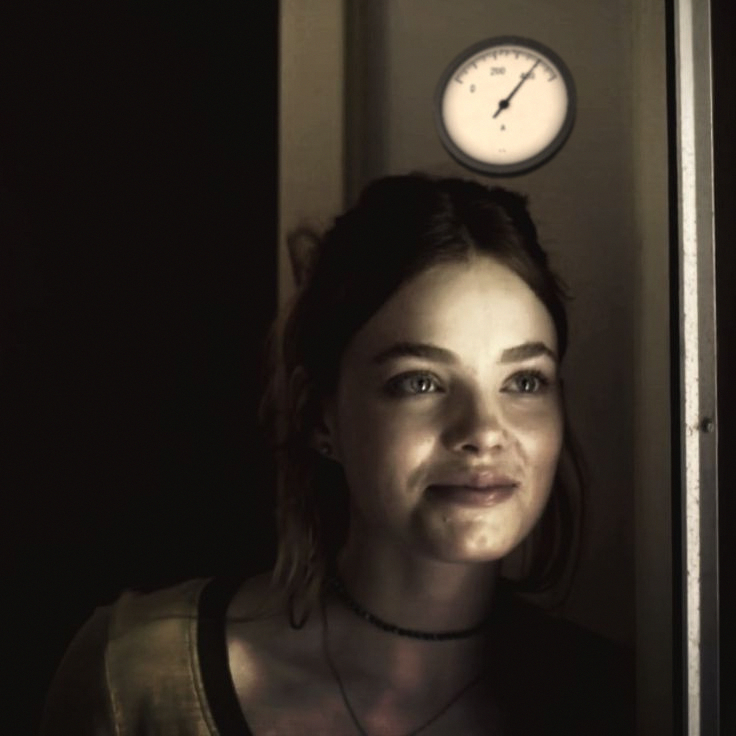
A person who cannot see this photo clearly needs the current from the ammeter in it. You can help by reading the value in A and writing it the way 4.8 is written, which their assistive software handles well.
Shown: 400
